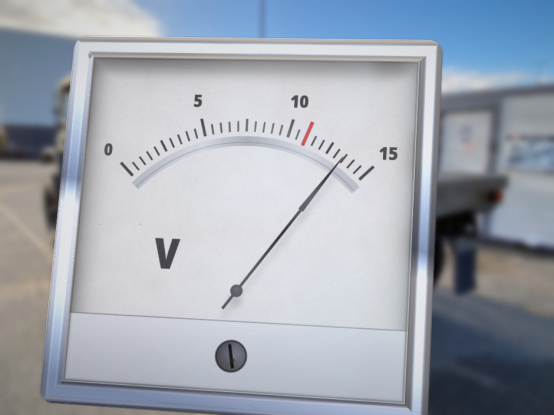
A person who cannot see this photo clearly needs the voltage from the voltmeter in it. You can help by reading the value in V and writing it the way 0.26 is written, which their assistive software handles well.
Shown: 13.5
